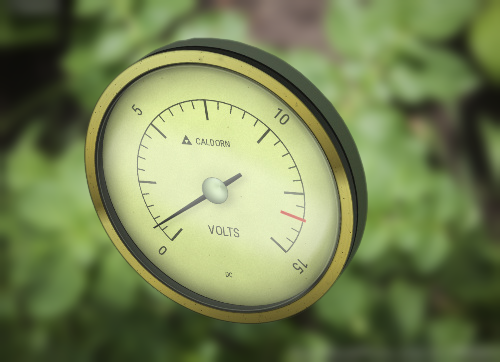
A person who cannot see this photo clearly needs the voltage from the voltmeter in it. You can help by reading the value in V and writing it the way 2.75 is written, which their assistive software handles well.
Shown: 0.75
